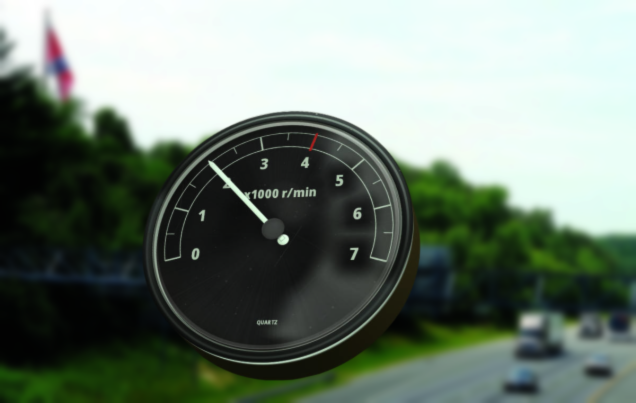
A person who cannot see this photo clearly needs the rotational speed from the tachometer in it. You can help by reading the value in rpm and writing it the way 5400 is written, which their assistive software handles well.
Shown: 2000
